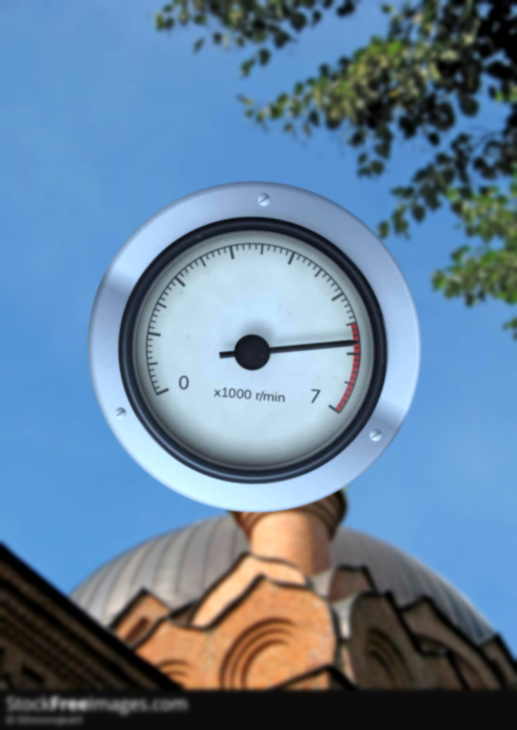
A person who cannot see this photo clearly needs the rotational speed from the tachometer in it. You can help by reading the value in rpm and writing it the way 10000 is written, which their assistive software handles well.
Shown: 5800
